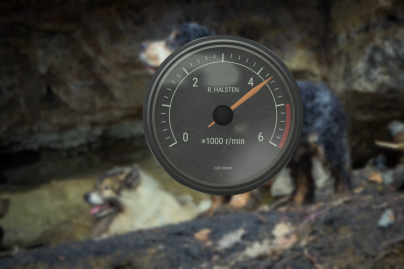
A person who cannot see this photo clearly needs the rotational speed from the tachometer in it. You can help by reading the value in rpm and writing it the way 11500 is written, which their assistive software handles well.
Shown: 4300
